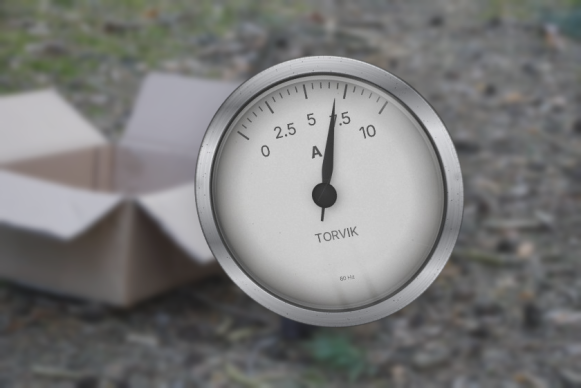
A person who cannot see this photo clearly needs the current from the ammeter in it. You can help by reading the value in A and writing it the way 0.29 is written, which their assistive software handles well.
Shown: 7
